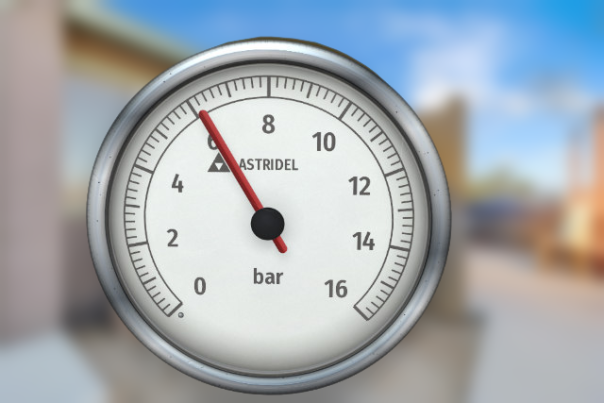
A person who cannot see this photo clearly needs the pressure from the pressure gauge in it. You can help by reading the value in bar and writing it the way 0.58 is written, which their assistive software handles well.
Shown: 6.2
